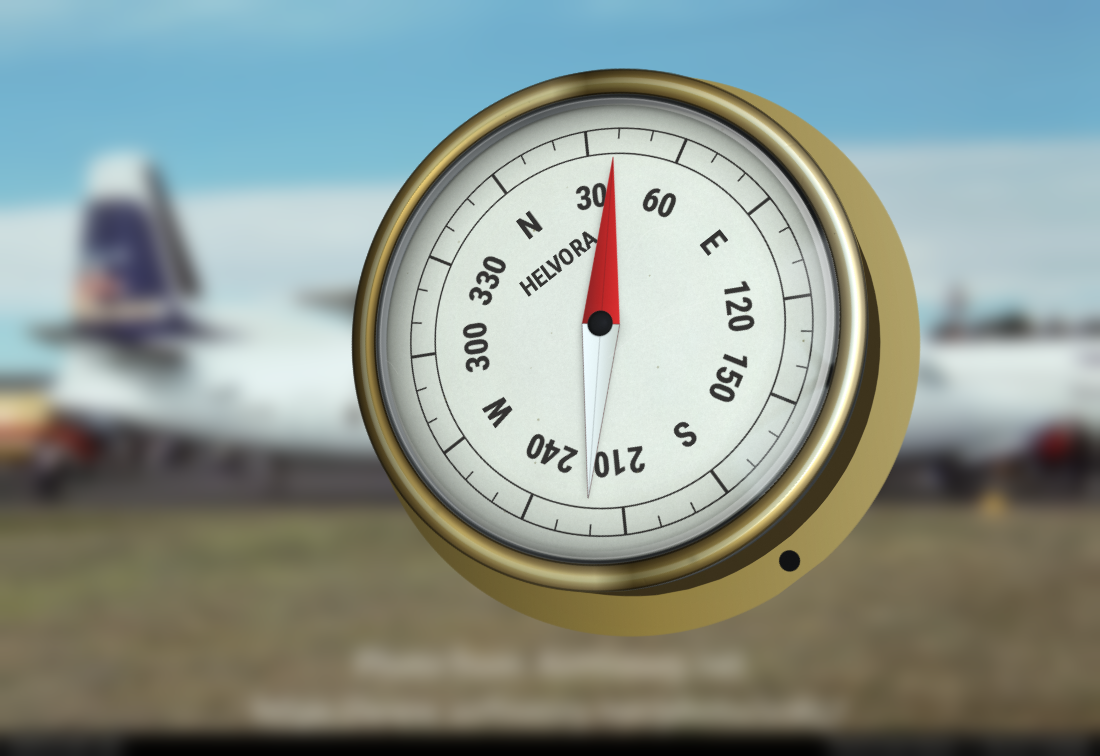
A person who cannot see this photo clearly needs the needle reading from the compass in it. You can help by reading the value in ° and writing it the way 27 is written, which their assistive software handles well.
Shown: 40
